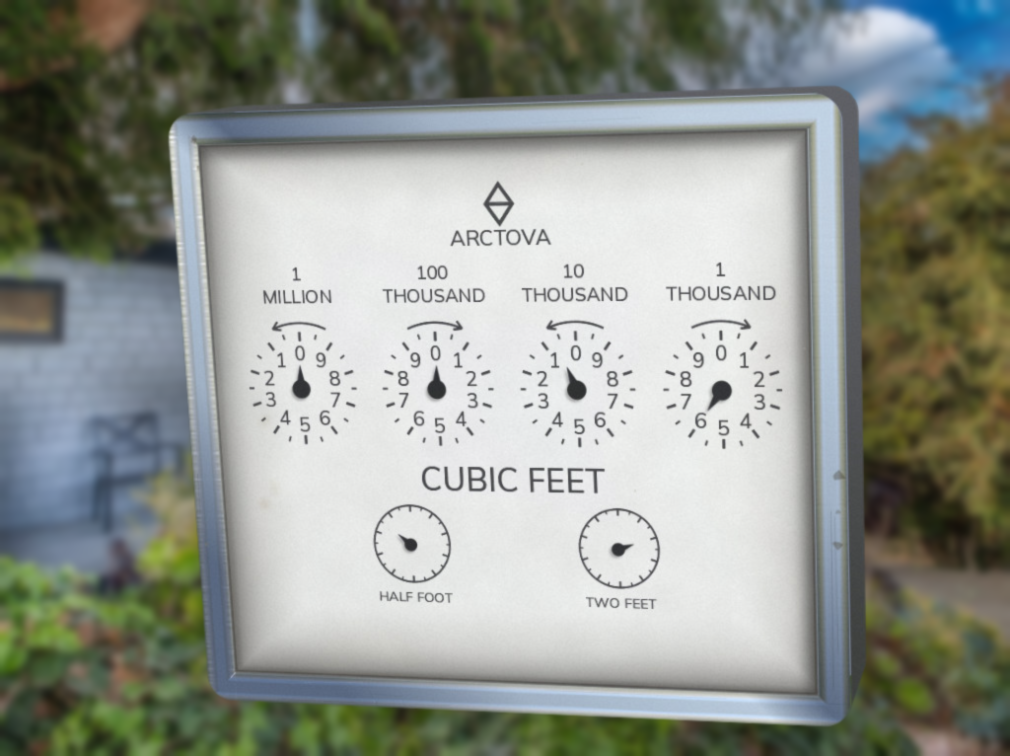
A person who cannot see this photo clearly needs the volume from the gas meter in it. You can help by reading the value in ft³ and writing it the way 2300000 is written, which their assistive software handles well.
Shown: 600
